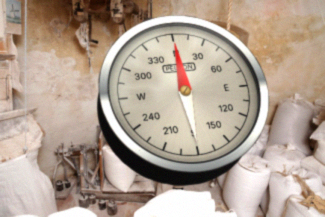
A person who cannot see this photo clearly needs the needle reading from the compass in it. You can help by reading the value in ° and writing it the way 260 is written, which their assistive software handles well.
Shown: 0
